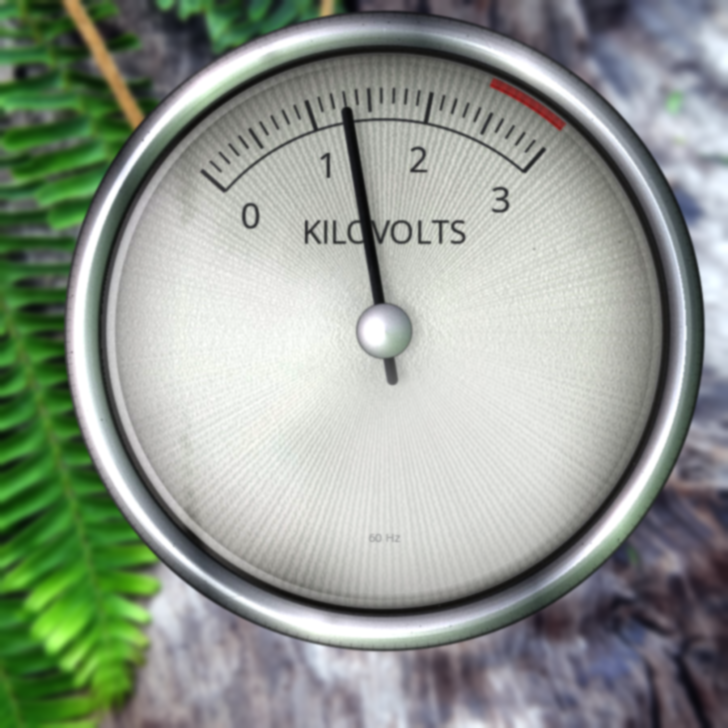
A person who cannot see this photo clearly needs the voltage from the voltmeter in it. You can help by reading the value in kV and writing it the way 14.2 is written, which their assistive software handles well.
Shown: 1.3
